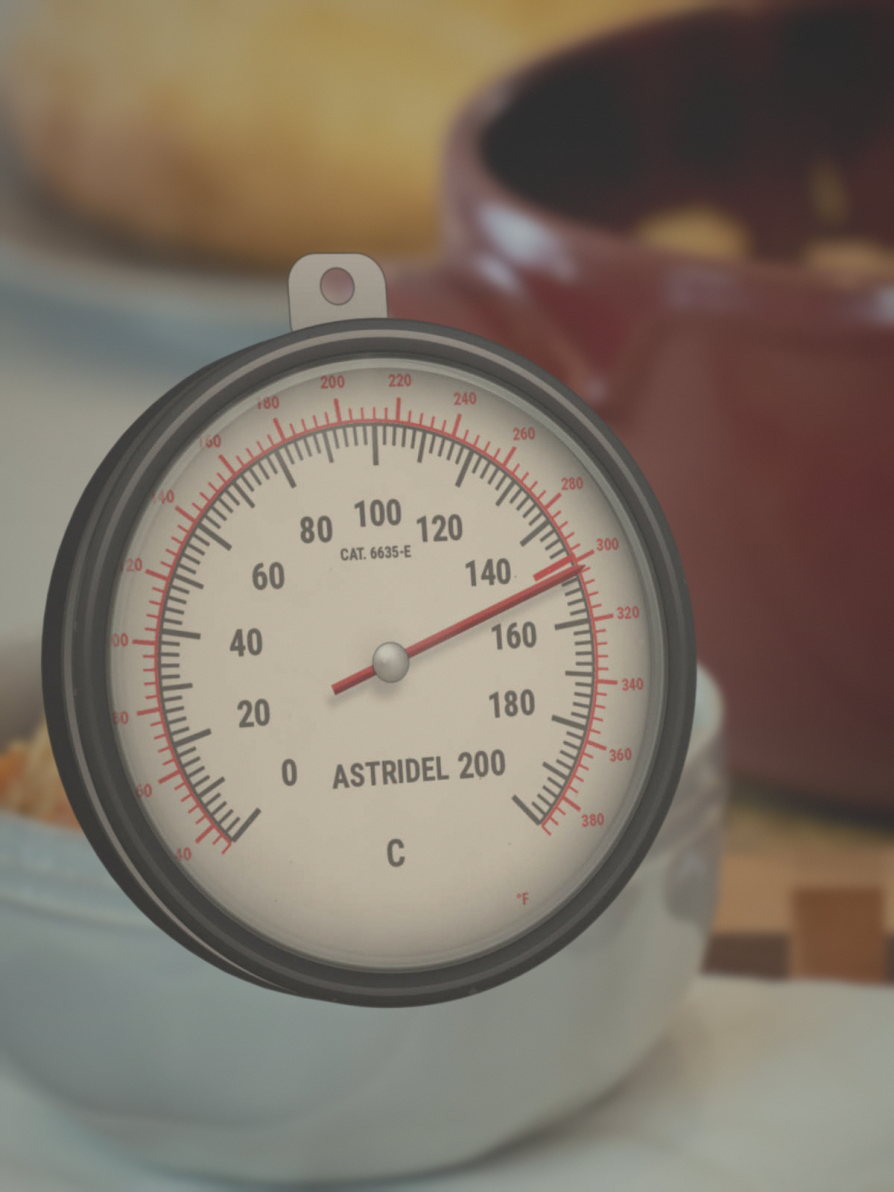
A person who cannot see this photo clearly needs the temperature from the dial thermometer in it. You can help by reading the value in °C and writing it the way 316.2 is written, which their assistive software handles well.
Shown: 150
